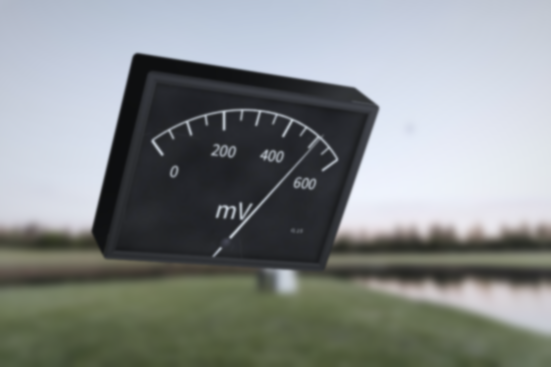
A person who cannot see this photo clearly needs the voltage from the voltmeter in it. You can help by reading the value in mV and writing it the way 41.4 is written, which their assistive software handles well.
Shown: 500
